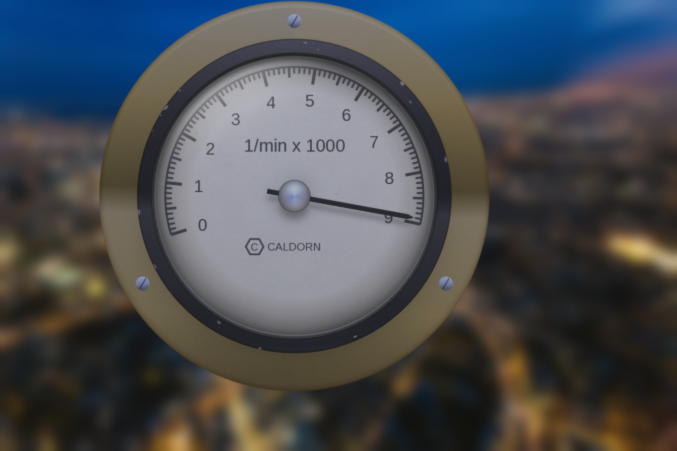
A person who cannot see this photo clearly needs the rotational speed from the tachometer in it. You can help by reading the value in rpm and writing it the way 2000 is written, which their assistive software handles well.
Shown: 8900
